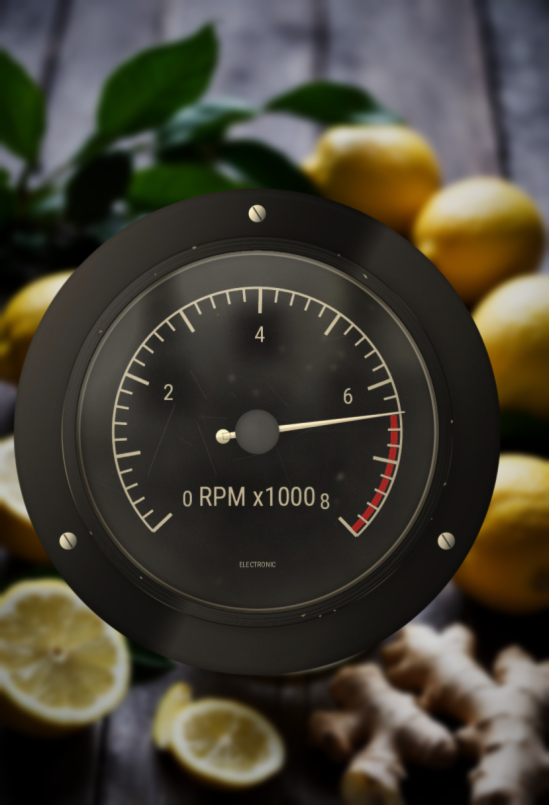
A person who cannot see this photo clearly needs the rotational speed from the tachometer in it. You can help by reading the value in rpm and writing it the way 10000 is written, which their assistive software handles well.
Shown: 6400
